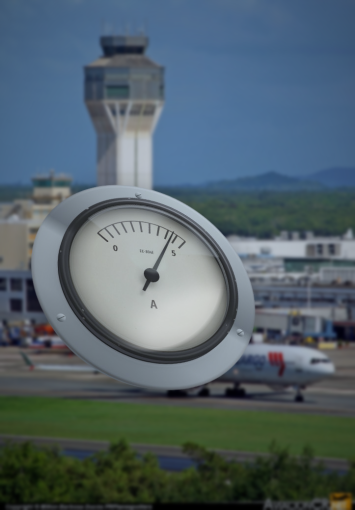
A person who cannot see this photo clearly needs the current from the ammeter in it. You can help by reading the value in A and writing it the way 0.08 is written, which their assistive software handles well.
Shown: 4.25
